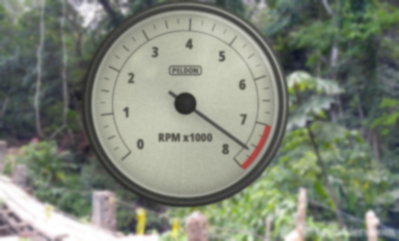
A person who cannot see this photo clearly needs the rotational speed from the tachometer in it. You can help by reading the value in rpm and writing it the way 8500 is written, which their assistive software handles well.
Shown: 7625
